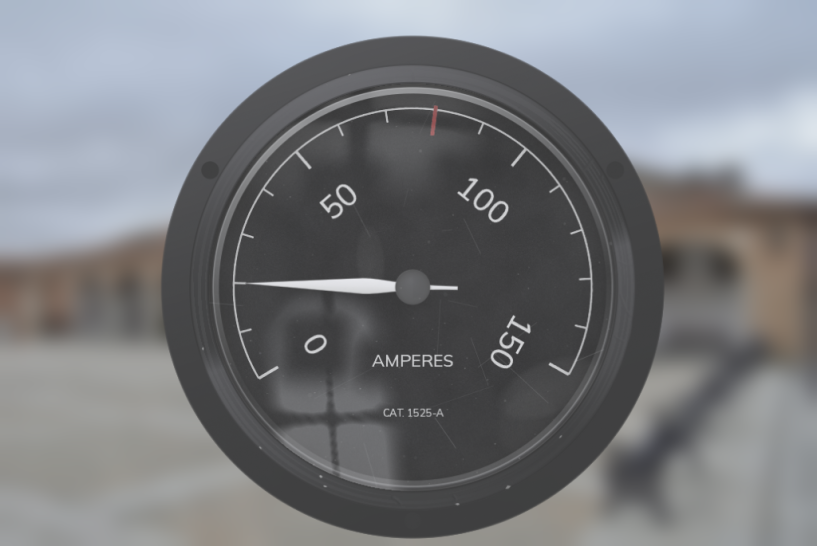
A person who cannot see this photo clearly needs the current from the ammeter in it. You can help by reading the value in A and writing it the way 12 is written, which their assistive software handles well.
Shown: 20
